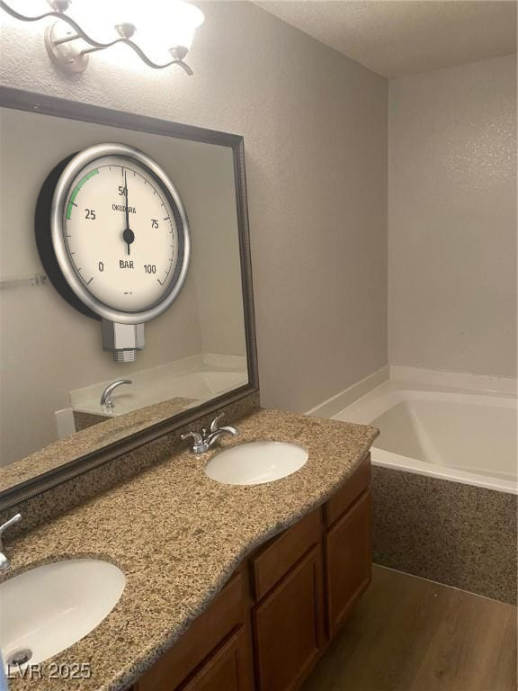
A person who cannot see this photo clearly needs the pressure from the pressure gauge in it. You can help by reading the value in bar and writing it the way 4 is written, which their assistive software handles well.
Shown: 50
